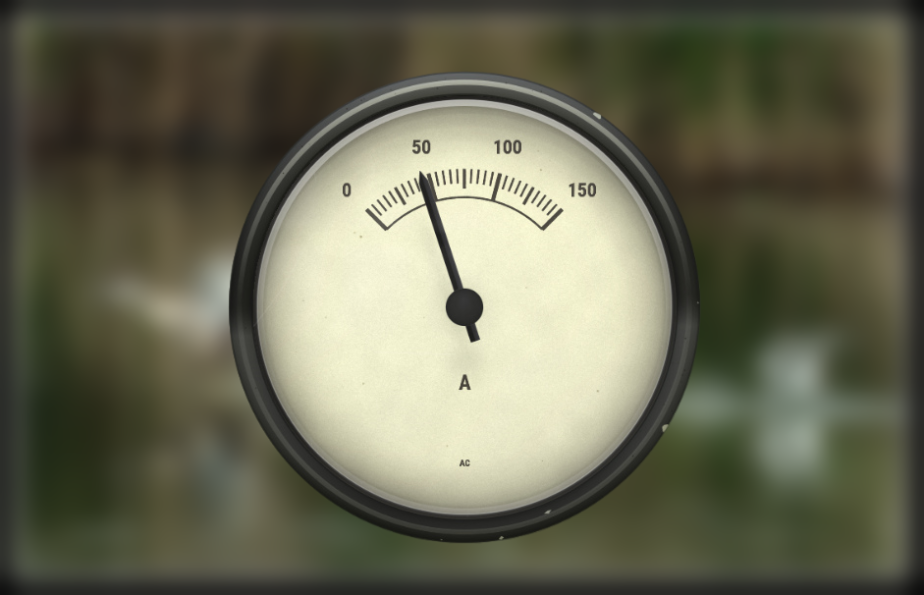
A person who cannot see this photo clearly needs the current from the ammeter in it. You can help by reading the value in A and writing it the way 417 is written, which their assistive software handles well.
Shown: 45
